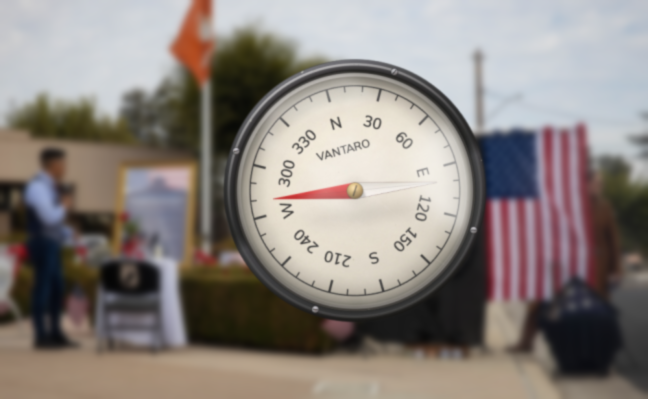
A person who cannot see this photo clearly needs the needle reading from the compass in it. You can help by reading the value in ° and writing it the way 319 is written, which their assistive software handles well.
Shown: 280
